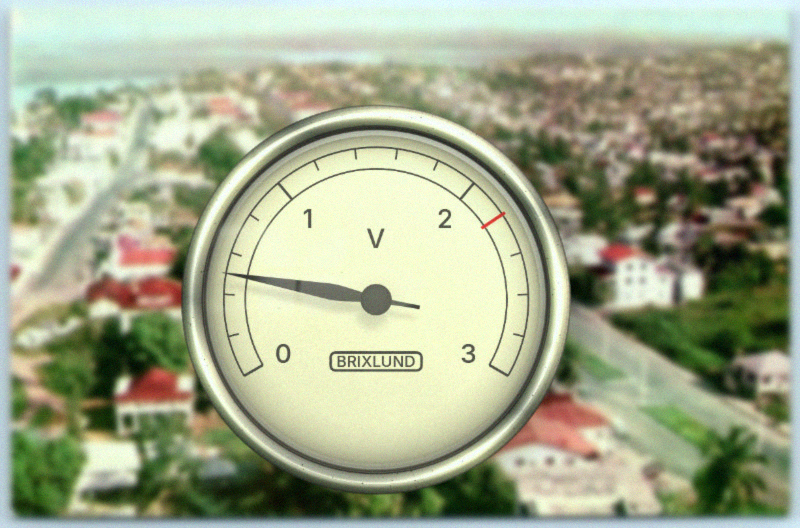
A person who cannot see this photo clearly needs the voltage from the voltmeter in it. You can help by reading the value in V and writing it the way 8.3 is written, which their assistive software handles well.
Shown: 0.5
